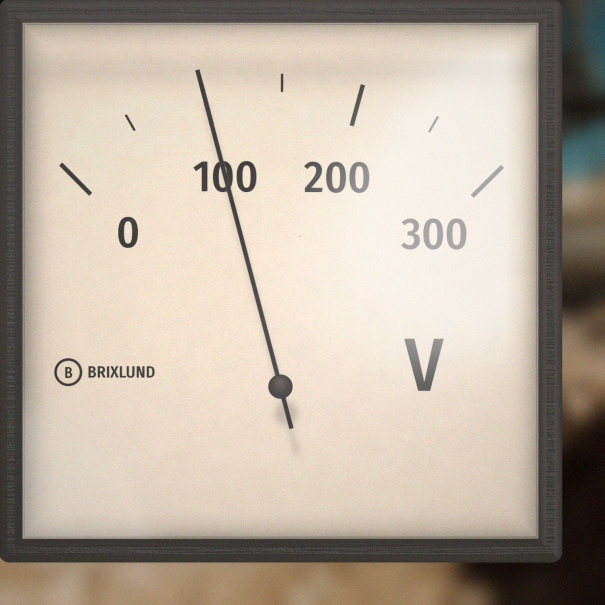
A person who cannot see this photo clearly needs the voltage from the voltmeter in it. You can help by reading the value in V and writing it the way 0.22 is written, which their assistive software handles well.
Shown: 100
